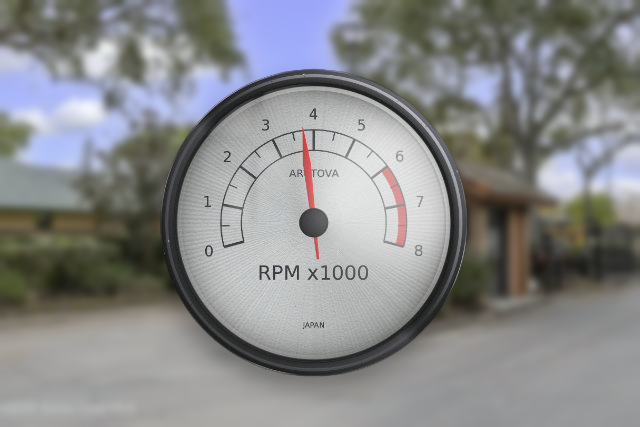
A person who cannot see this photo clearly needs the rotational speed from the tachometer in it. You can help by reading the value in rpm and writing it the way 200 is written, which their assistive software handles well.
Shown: 3750
